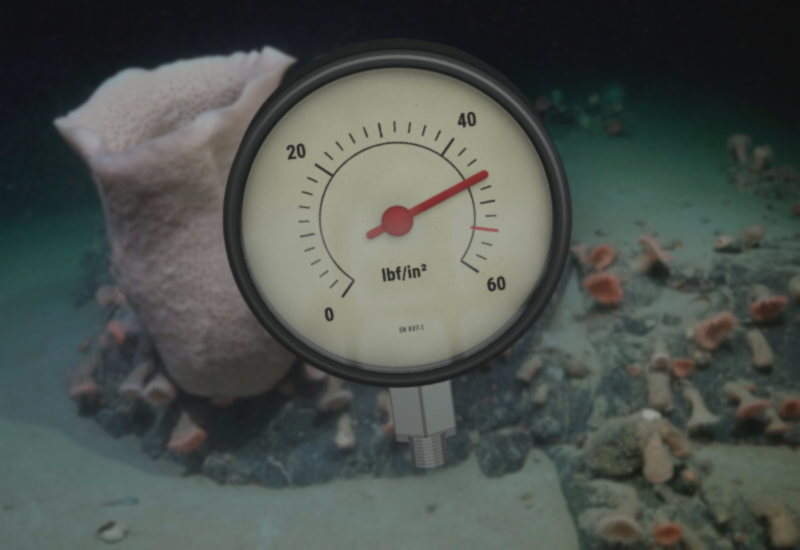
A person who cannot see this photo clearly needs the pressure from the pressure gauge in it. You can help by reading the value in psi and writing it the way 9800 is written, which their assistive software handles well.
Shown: 46
